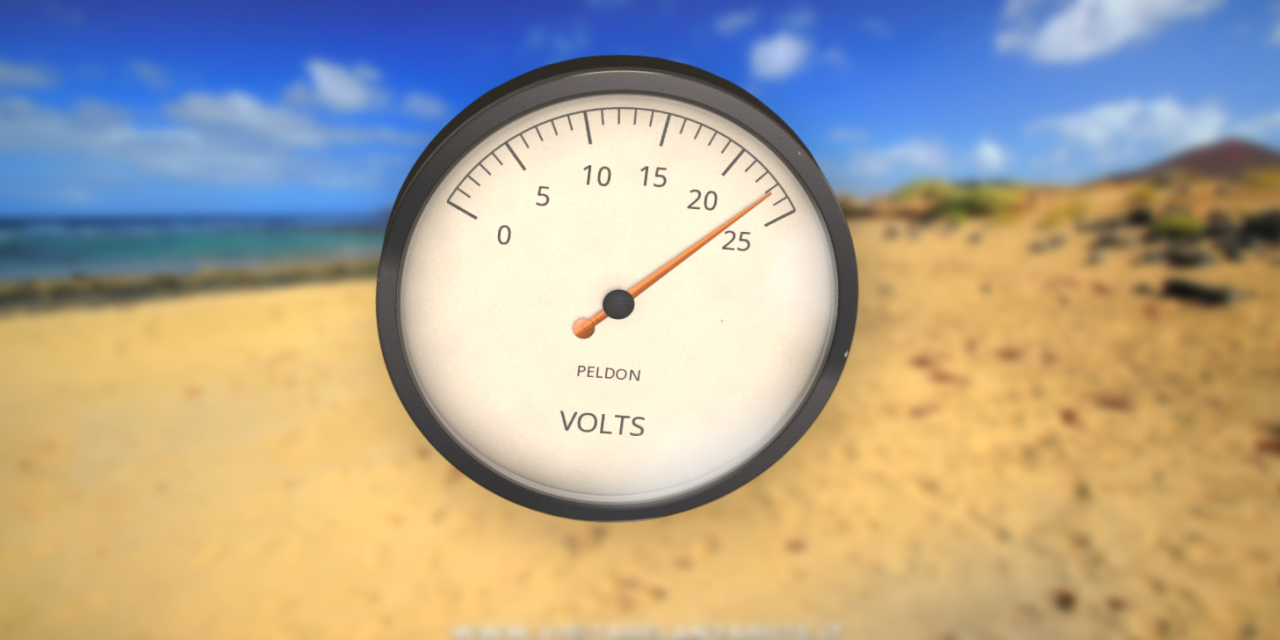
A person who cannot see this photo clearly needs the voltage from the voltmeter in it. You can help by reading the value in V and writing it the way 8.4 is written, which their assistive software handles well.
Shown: 23
